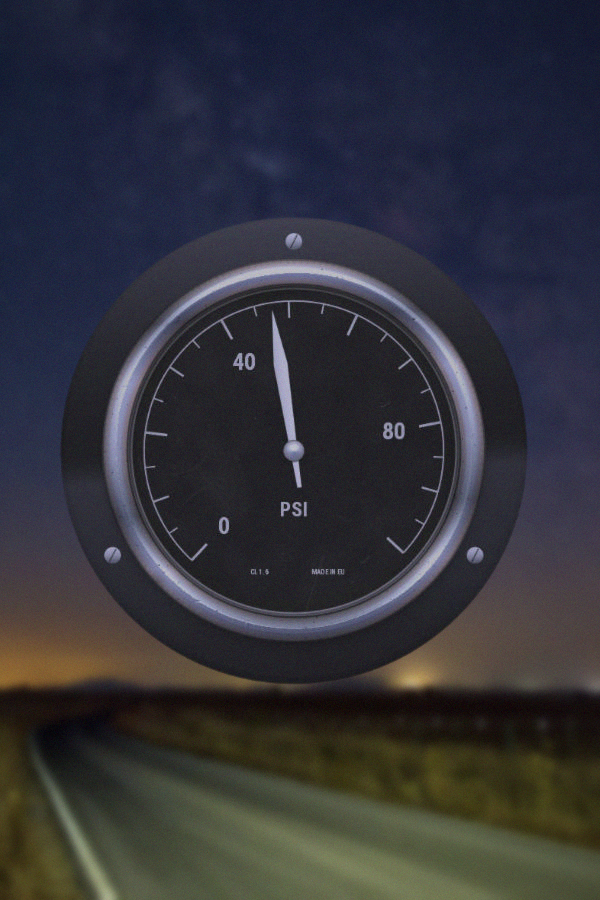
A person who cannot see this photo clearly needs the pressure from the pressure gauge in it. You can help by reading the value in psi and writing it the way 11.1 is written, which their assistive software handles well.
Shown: 47.5
